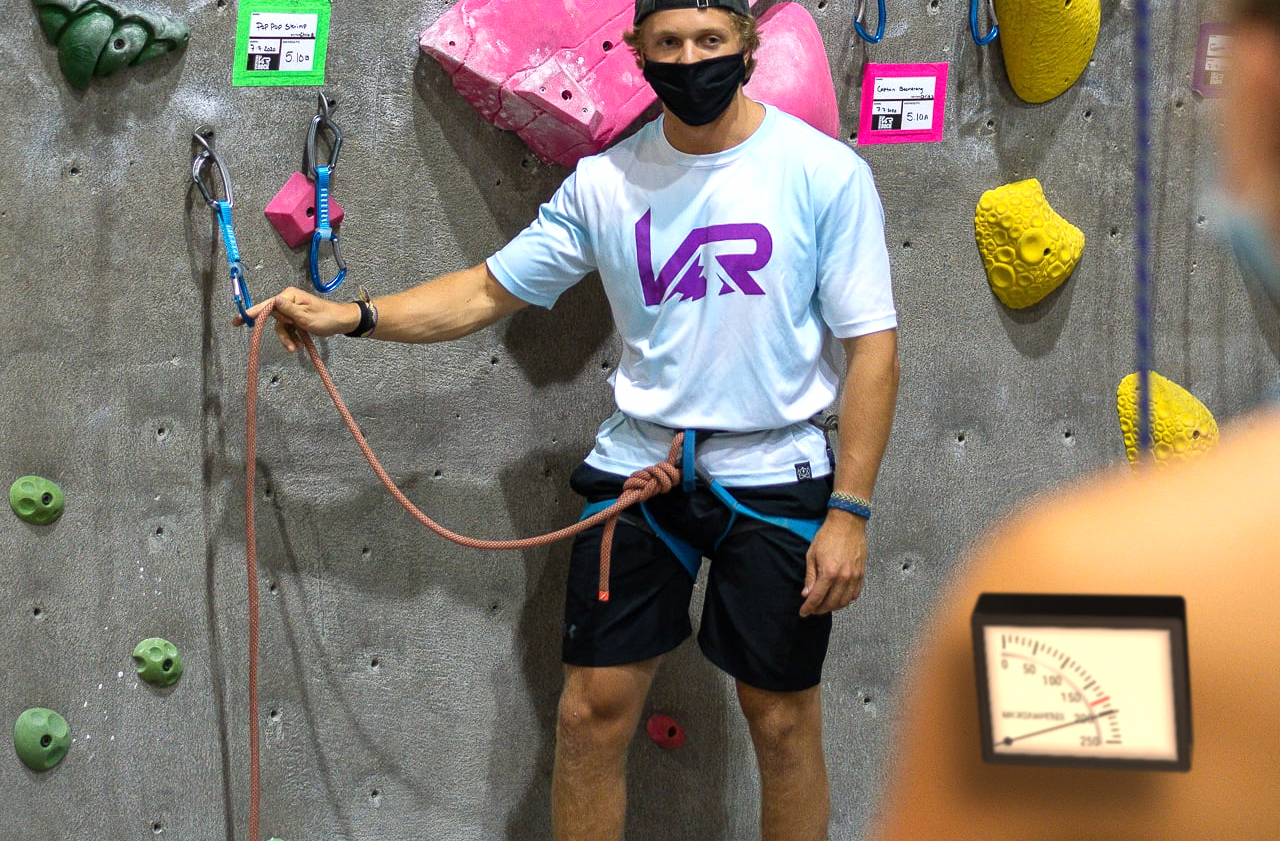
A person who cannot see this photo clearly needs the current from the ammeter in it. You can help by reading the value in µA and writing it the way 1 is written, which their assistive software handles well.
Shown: 200
